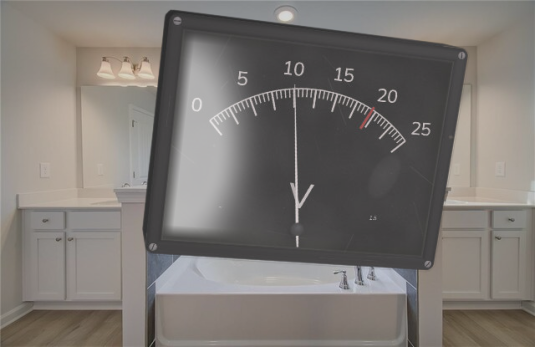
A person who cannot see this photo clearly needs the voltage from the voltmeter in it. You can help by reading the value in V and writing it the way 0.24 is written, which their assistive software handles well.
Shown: 10
